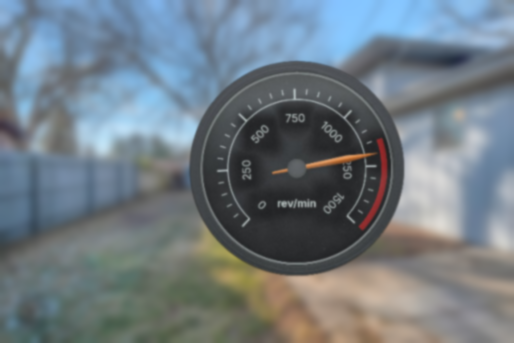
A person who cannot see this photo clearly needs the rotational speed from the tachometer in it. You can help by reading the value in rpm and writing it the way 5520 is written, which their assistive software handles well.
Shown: 1200
